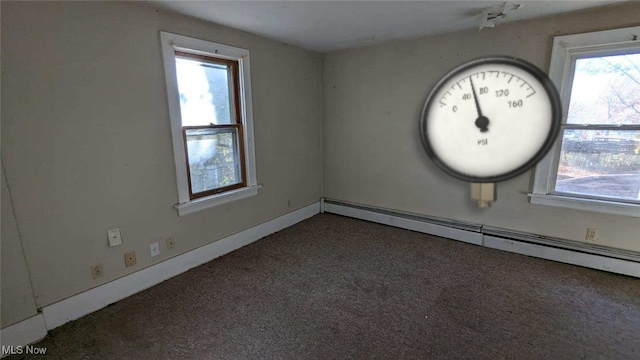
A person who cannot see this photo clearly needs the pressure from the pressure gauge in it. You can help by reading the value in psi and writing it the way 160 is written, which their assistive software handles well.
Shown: 60
